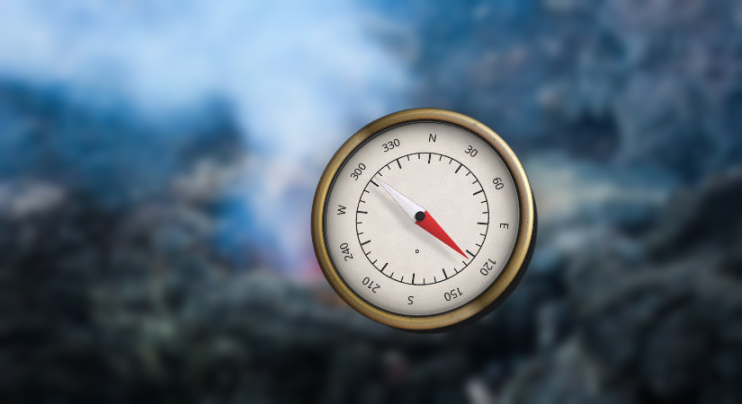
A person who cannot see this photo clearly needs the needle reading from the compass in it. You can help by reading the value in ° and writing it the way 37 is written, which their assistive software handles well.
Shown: 125
